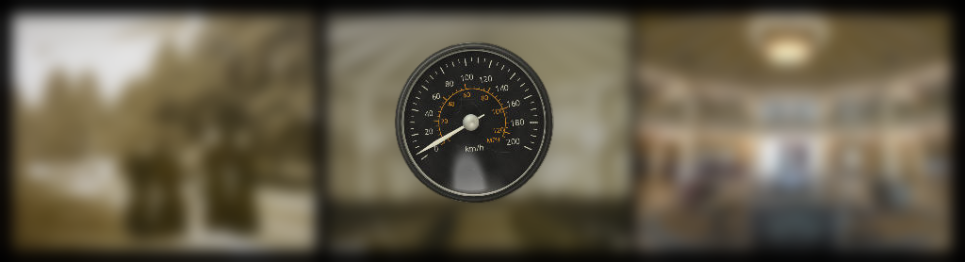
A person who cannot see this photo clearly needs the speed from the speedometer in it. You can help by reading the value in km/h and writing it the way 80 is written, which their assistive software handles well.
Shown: 5
